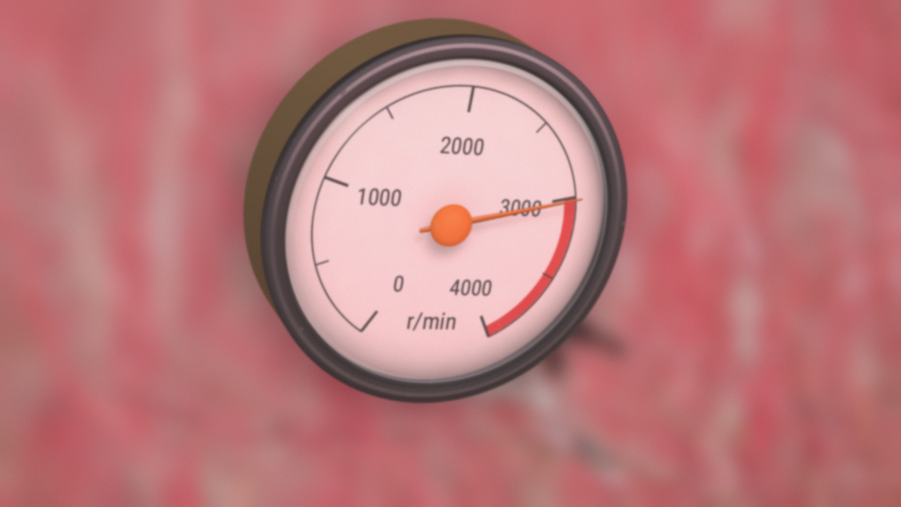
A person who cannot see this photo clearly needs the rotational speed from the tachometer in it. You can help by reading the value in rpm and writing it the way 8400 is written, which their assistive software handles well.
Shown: 3000
